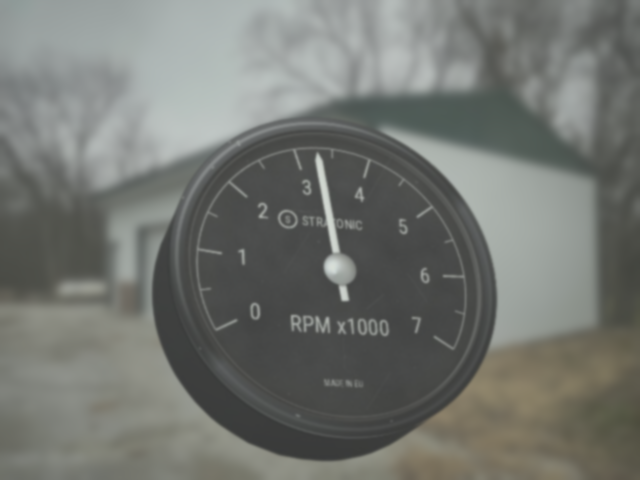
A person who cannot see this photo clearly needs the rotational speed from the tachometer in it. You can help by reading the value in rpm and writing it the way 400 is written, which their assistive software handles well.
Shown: 3250
